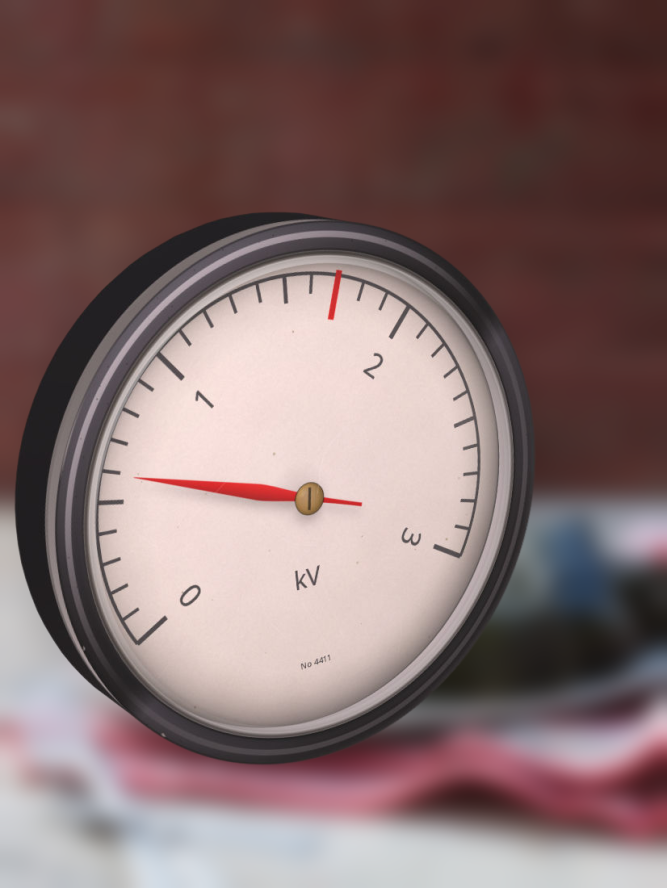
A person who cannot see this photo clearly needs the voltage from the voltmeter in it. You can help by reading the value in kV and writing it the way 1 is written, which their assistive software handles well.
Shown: 0.6
